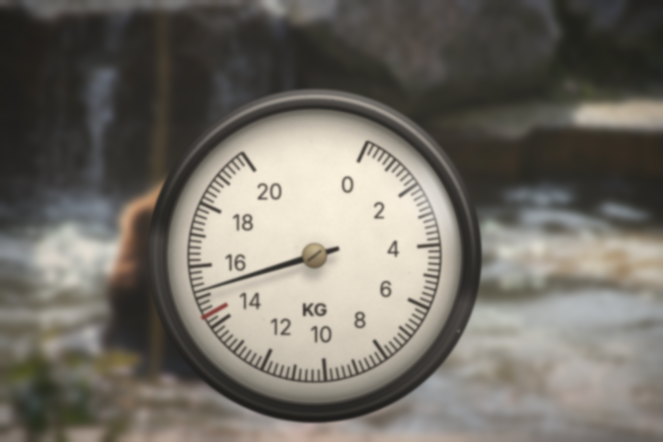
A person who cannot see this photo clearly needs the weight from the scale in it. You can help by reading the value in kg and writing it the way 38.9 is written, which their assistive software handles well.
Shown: 15.2
